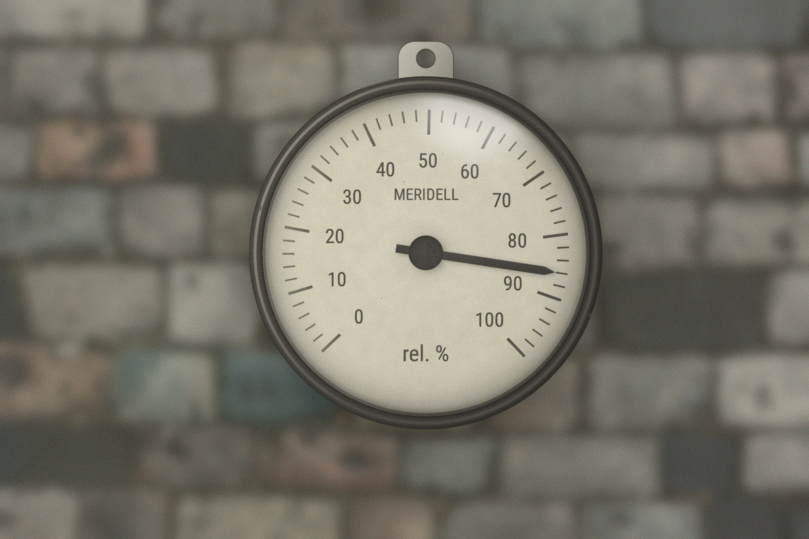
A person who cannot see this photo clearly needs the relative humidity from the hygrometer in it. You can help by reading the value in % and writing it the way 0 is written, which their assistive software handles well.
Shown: 86
